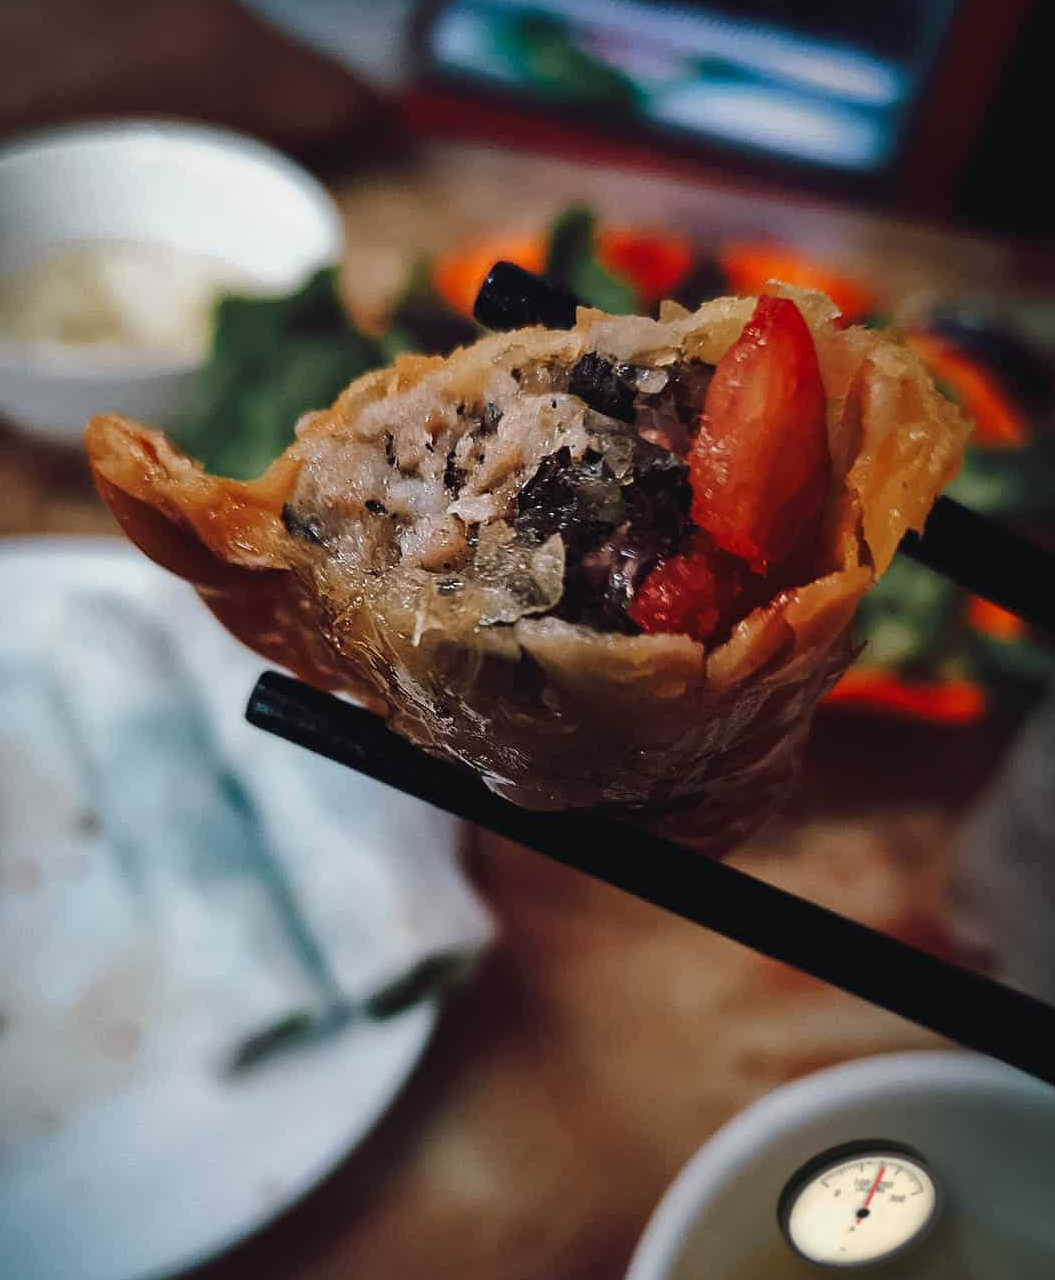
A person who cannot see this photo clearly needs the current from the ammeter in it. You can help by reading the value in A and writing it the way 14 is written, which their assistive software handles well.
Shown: 150
